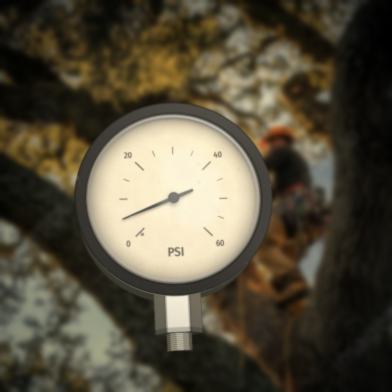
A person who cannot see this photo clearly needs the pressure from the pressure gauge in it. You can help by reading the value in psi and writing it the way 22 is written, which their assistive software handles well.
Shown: 5
